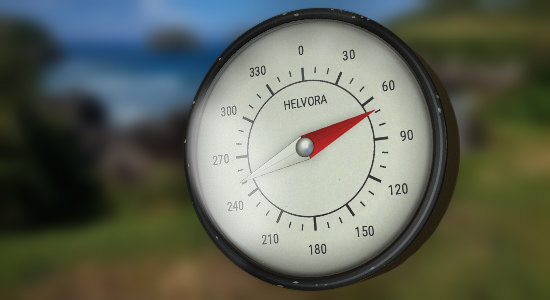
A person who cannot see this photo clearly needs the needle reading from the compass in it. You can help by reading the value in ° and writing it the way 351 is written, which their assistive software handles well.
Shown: 70
